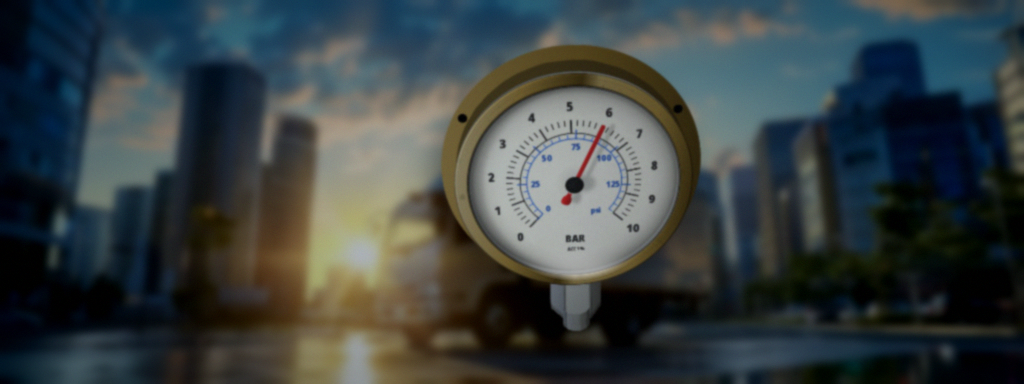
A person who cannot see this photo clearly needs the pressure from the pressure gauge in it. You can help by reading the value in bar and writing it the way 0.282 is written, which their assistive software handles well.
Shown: 6
